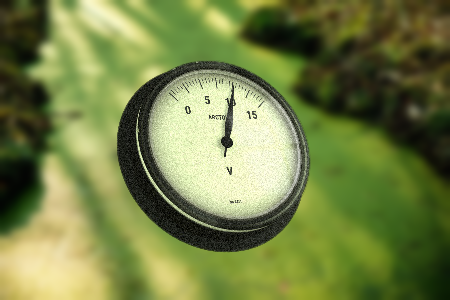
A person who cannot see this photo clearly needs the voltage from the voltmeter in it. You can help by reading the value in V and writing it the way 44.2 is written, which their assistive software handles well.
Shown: 10
